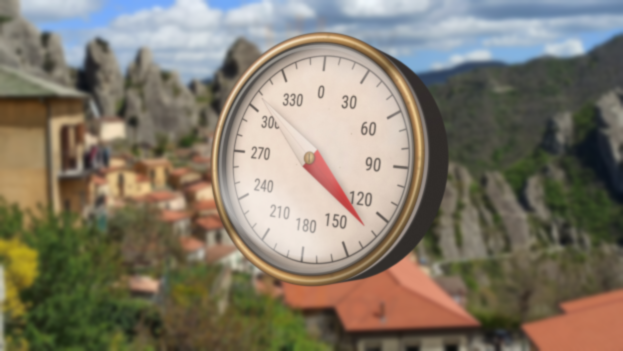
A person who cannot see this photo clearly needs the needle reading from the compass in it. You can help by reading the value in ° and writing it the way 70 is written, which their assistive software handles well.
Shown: 130
